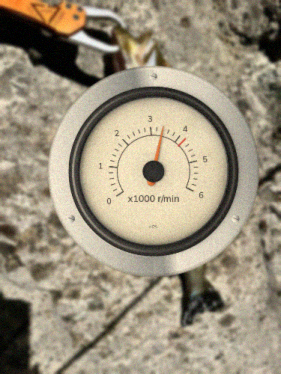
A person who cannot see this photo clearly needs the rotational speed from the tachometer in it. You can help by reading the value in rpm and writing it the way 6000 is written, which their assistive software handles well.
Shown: 3400
